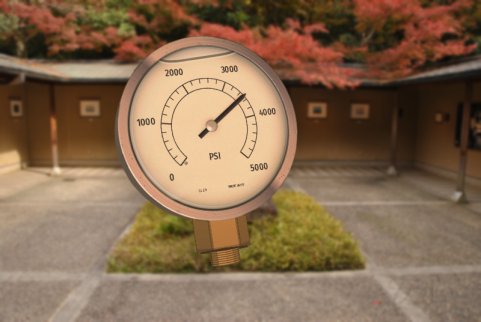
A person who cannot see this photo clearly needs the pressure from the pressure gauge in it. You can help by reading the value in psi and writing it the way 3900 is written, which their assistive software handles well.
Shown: 3500
